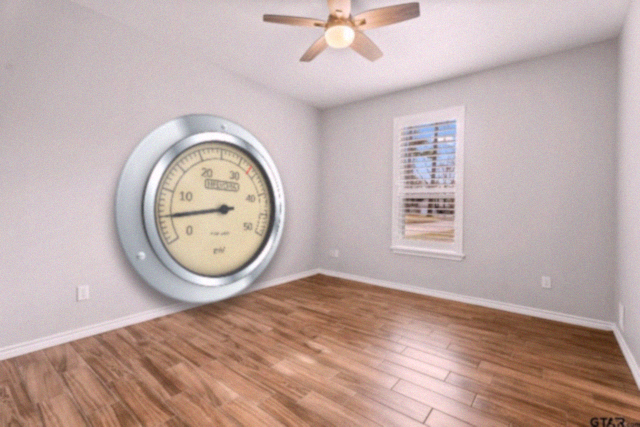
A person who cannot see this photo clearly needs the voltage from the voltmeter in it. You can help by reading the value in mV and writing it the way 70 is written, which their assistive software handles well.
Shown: 5
